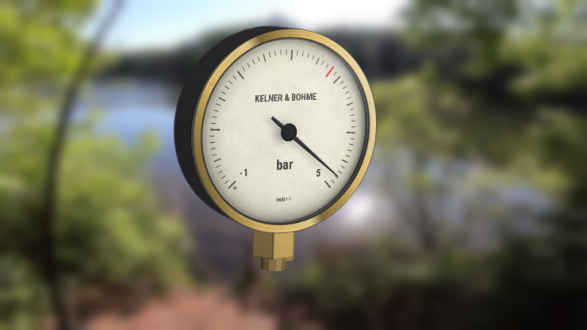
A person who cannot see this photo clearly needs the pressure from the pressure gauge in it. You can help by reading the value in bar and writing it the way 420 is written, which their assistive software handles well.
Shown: 4.8
